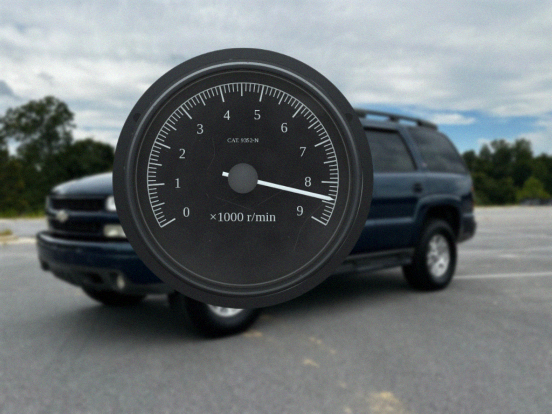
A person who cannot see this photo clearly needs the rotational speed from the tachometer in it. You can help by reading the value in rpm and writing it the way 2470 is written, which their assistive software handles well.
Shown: 8400
